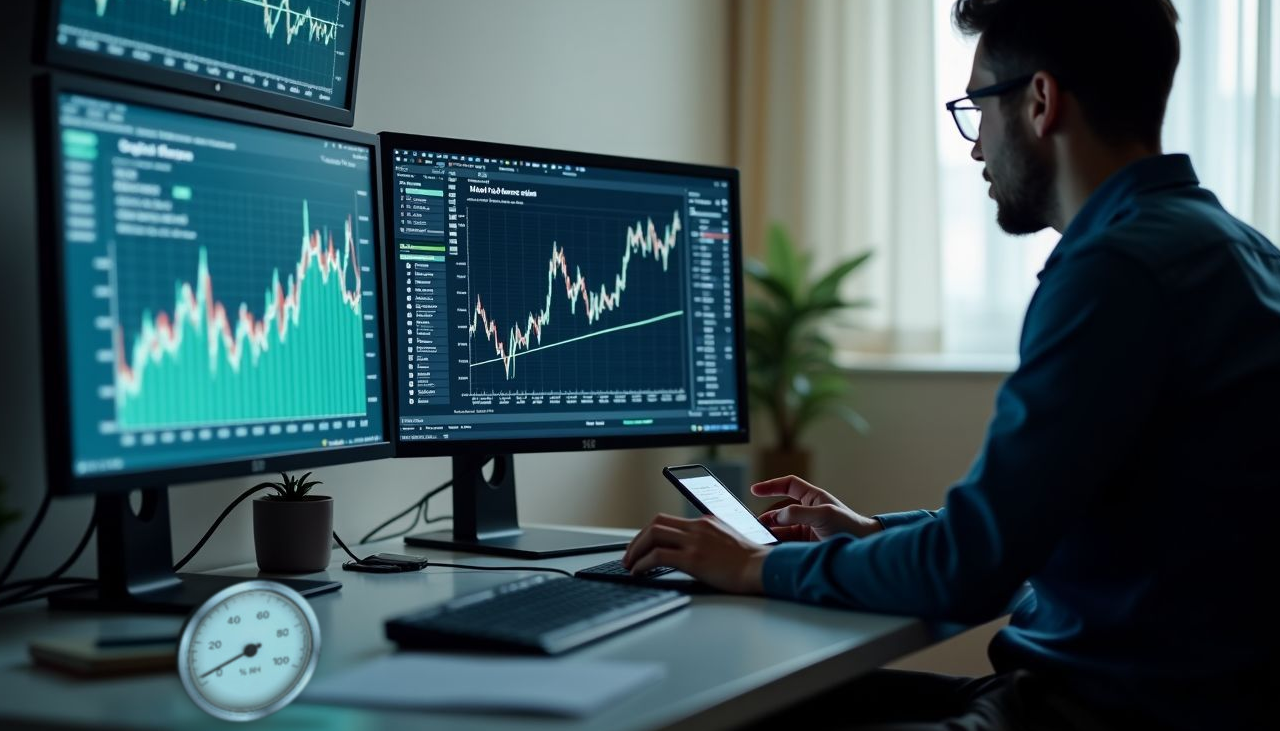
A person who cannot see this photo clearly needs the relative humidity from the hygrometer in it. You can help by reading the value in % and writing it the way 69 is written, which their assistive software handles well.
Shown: 4
